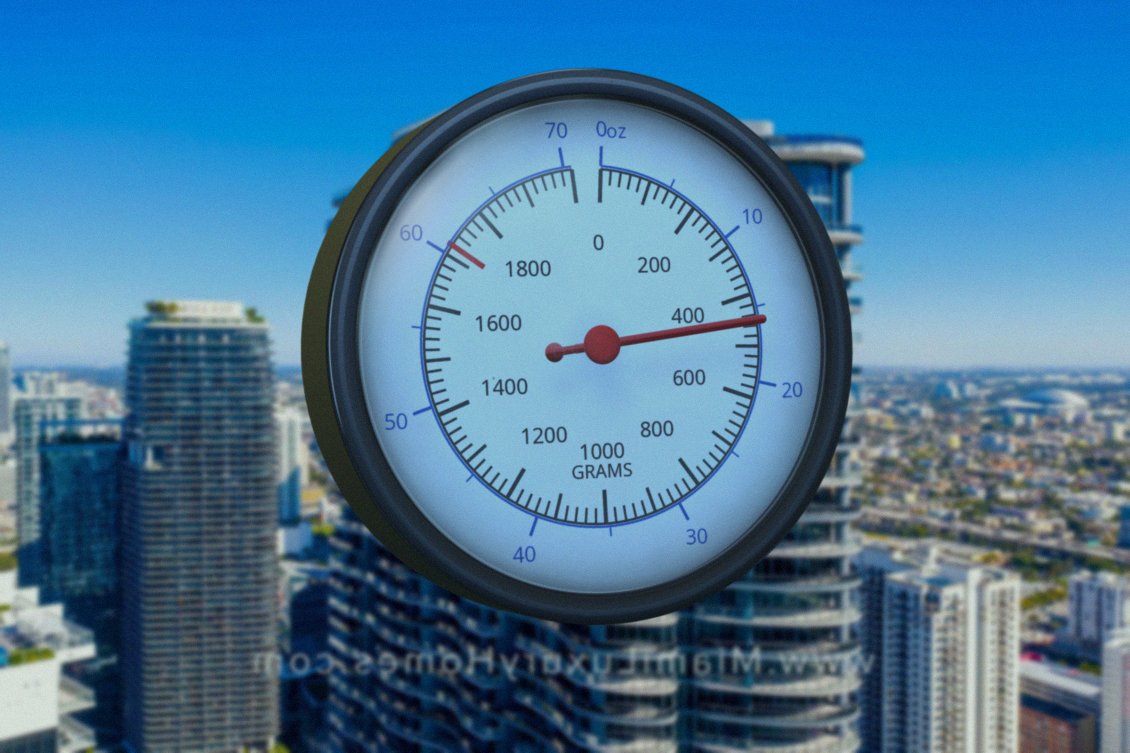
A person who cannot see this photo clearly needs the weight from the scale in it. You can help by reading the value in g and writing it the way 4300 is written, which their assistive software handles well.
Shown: 450
